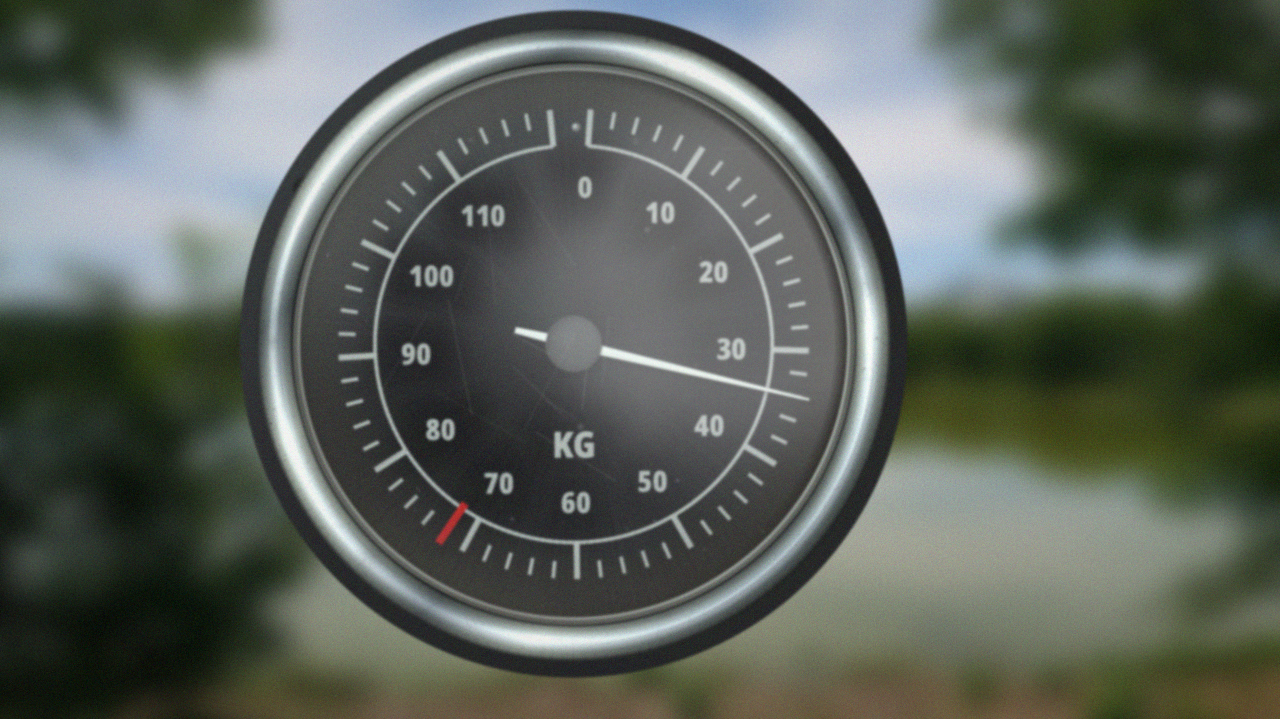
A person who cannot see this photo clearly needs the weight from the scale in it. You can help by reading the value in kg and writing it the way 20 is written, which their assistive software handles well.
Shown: 34
